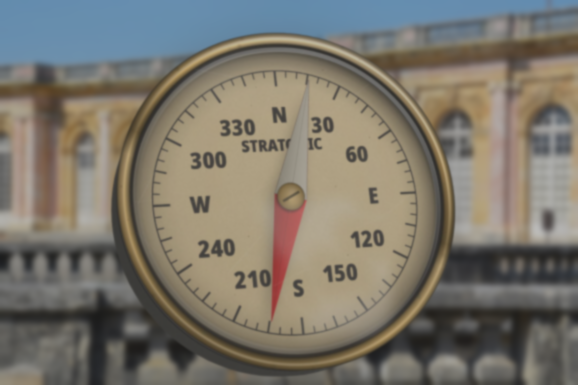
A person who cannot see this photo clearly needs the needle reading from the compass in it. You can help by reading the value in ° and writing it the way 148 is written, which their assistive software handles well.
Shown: 195
